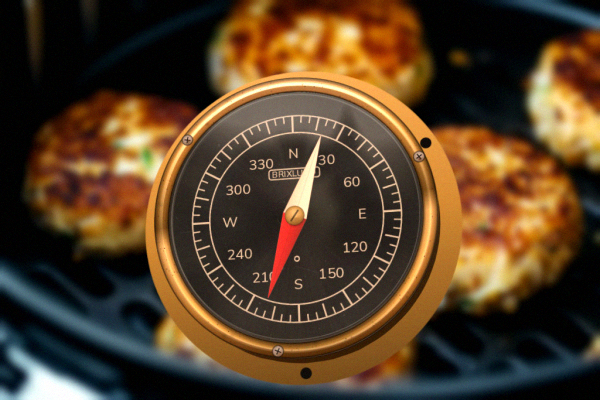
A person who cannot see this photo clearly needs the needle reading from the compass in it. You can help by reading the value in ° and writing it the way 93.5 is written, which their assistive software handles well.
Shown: 200
